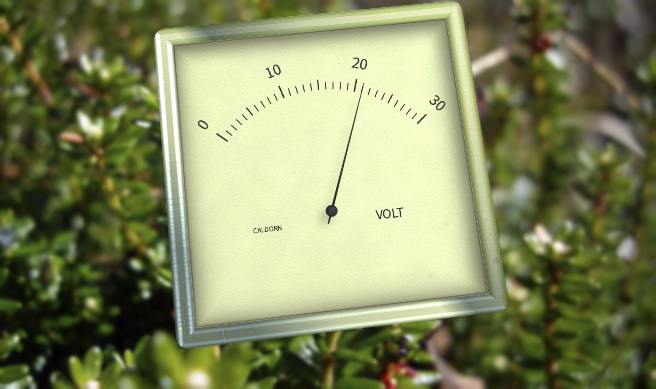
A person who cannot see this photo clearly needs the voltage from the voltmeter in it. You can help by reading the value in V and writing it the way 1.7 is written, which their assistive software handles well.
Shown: 21
